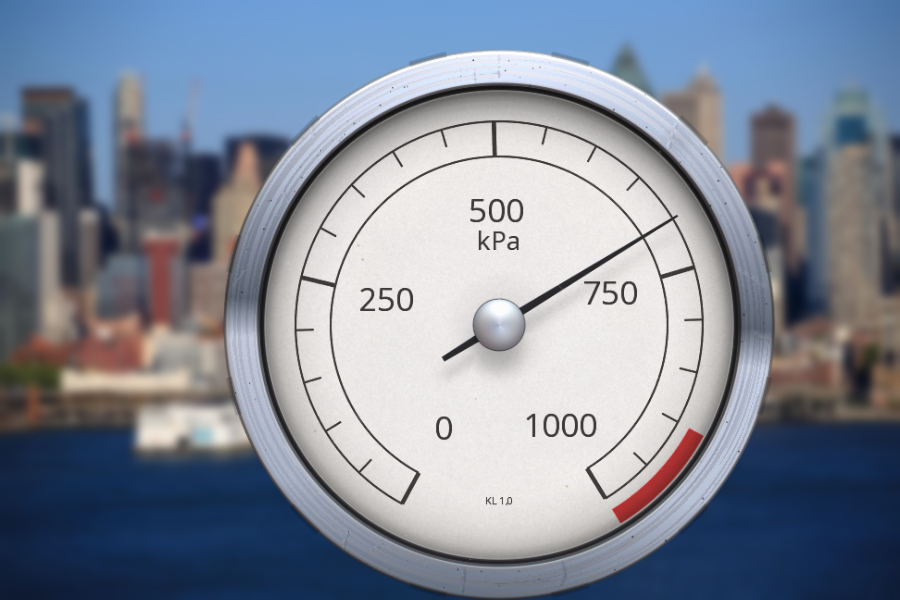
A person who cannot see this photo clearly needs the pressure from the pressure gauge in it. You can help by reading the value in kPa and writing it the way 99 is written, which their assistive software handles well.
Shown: 700
